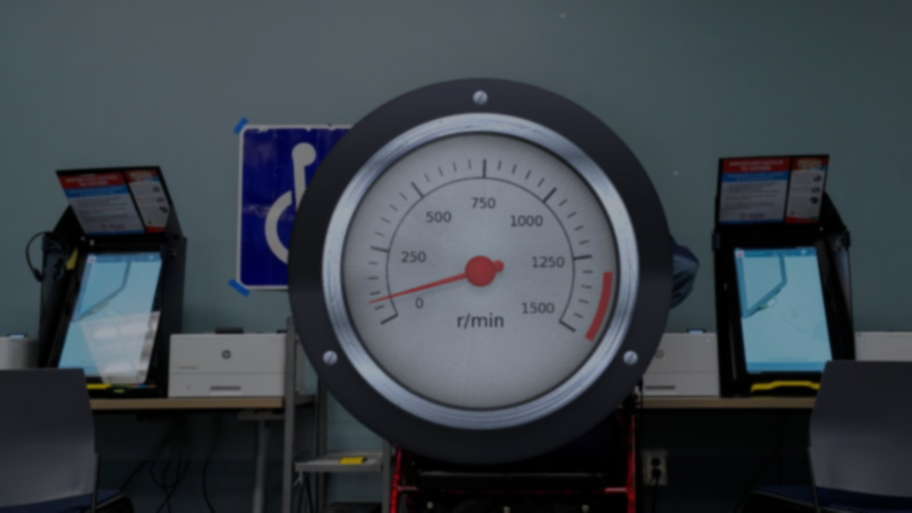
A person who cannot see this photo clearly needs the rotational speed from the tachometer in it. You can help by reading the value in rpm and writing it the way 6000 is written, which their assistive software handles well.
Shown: 75
